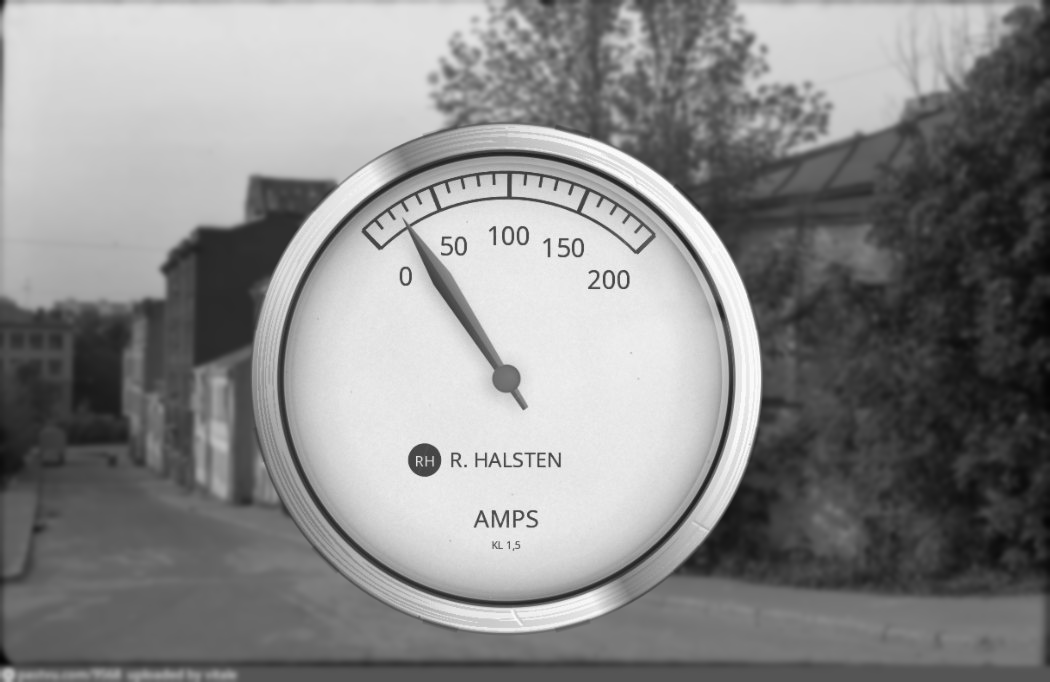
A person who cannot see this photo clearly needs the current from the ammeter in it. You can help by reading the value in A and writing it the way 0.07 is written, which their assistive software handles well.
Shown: 25
